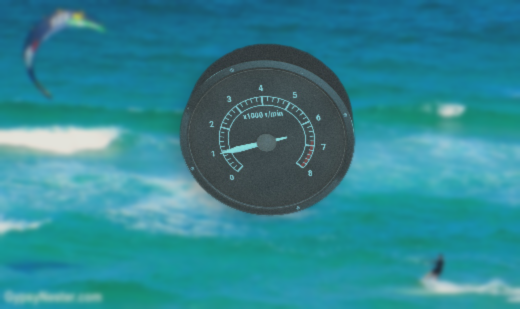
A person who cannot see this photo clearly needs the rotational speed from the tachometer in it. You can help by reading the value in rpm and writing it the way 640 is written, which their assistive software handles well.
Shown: 1000
